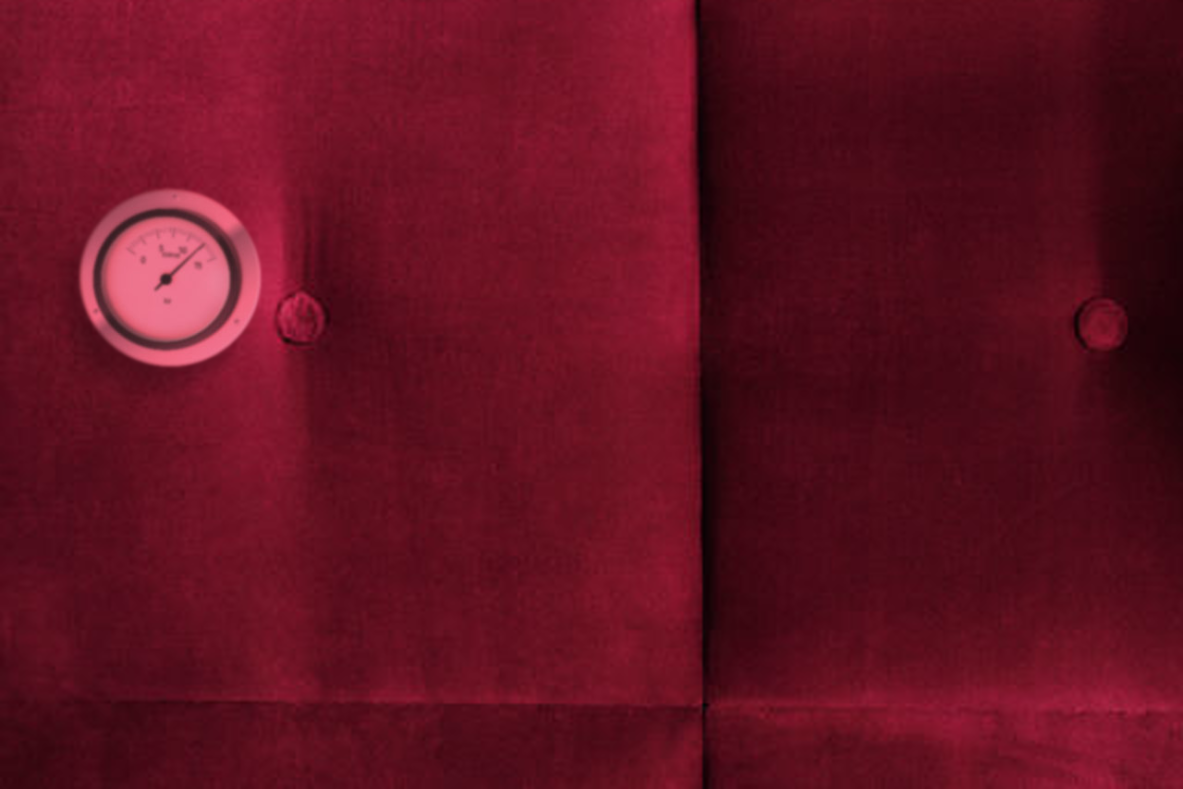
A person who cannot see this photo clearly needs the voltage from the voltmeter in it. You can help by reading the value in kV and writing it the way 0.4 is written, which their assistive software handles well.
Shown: 12.5
